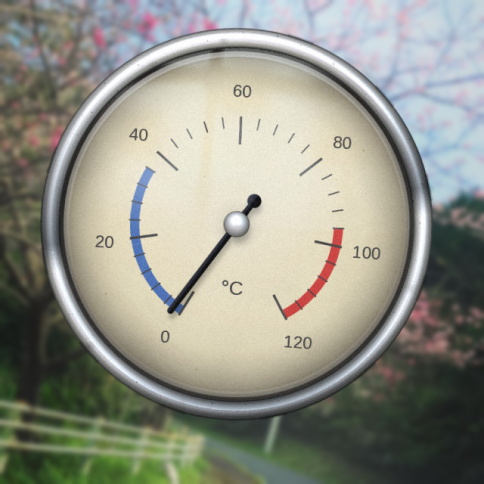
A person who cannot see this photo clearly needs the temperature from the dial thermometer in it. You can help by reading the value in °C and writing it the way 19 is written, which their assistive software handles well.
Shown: 2
